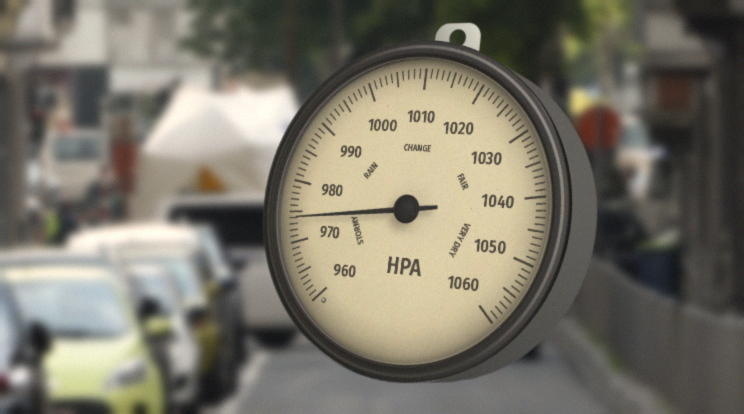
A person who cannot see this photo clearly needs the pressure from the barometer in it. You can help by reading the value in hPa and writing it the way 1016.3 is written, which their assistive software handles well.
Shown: 974
